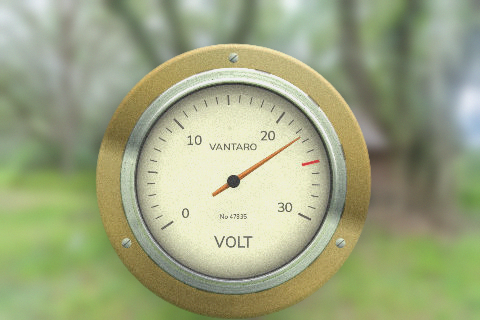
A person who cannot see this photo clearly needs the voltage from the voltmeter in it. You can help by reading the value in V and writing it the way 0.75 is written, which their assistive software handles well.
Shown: 22.5
